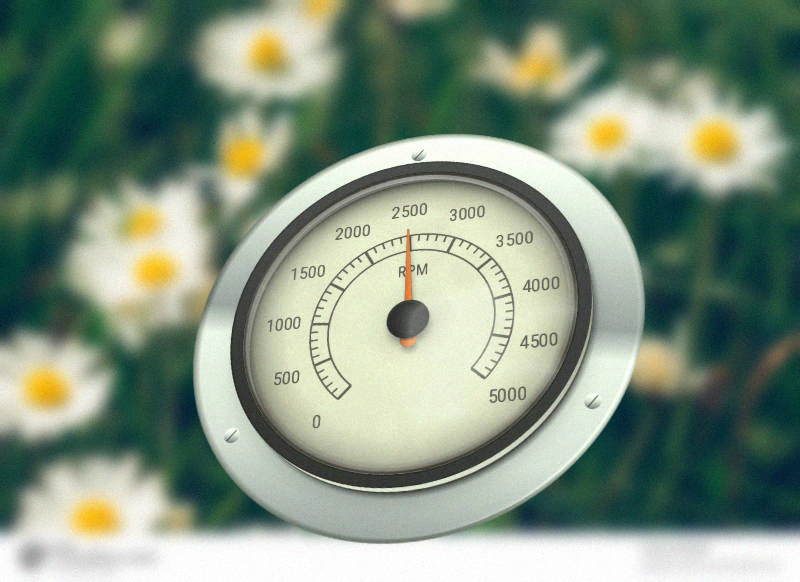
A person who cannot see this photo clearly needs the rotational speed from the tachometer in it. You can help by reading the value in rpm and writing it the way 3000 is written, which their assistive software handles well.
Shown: 2500
